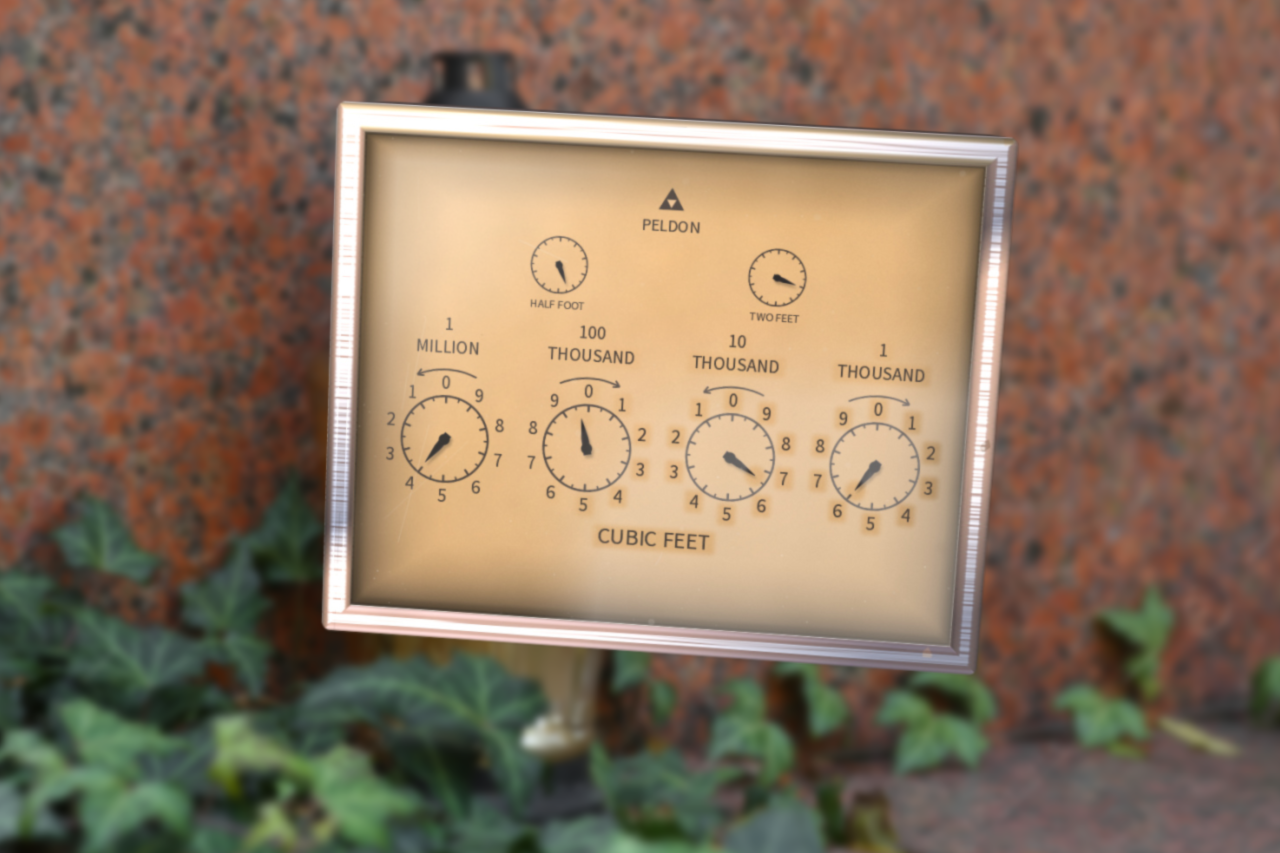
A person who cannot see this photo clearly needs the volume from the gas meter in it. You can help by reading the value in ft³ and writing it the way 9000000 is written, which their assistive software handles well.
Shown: 396600
